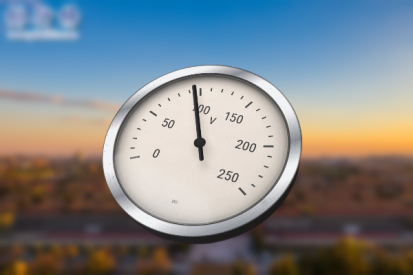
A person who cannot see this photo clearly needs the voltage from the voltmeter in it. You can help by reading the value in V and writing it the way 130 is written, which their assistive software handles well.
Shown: 95
